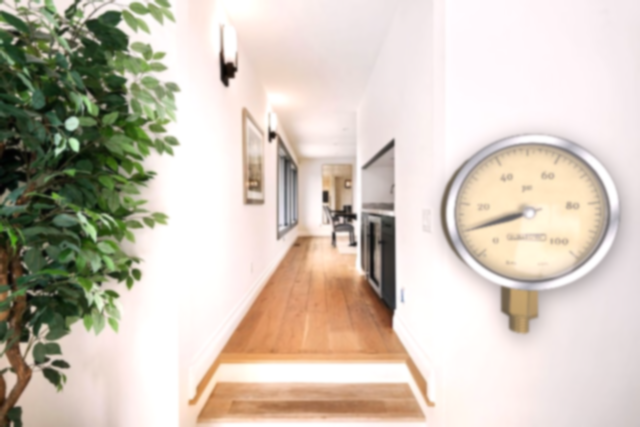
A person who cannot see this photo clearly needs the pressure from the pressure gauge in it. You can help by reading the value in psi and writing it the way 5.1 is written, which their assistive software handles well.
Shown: 10
